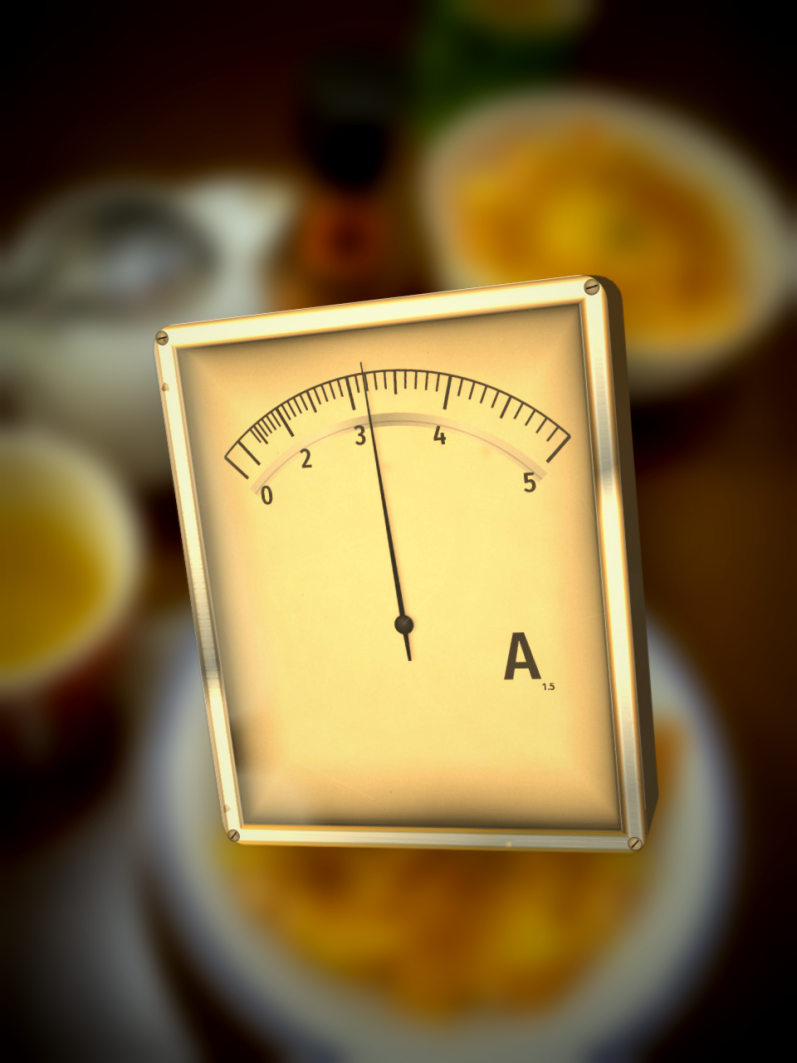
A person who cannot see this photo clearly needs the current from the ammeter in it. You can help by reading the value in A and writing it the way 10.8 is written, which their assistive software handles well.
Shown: 3.2
